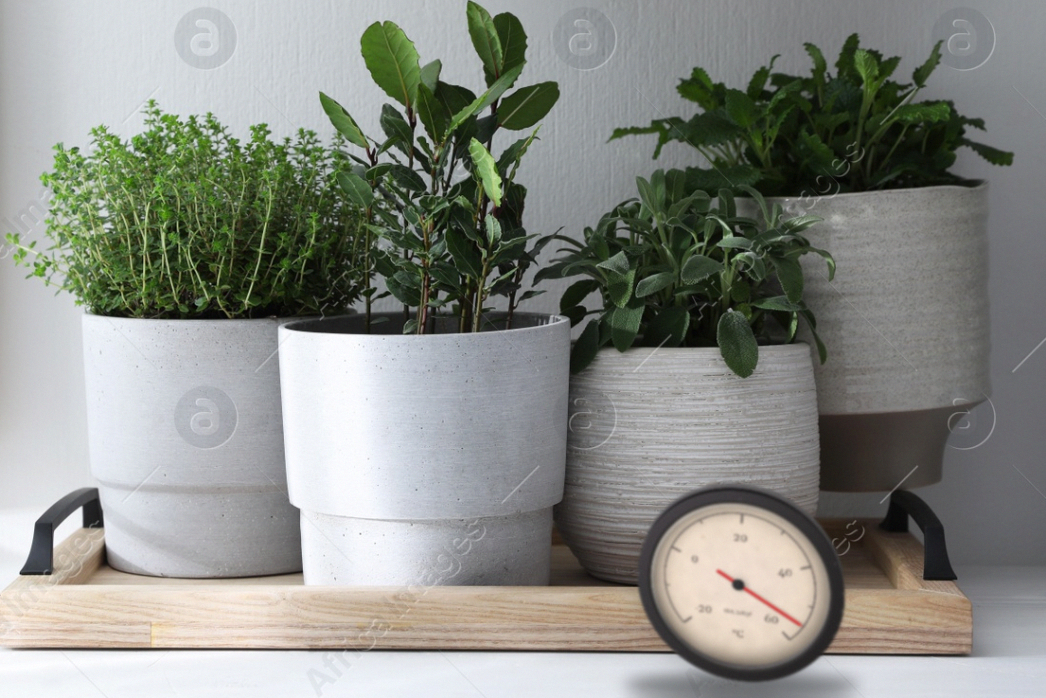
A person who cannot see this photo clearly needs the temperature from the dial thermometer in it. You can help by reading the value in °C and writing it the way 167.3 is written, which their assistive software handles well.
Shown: 55
